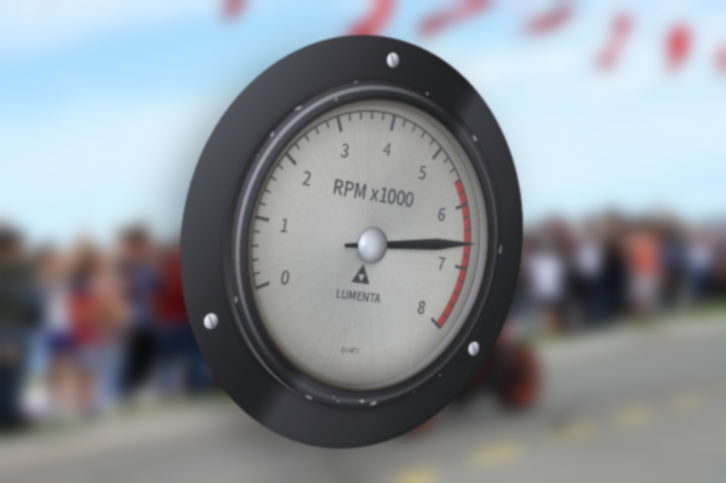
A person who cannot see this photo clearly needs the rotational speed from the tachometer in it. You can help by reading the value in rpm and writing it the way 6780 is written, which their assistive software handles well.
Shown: 6600
